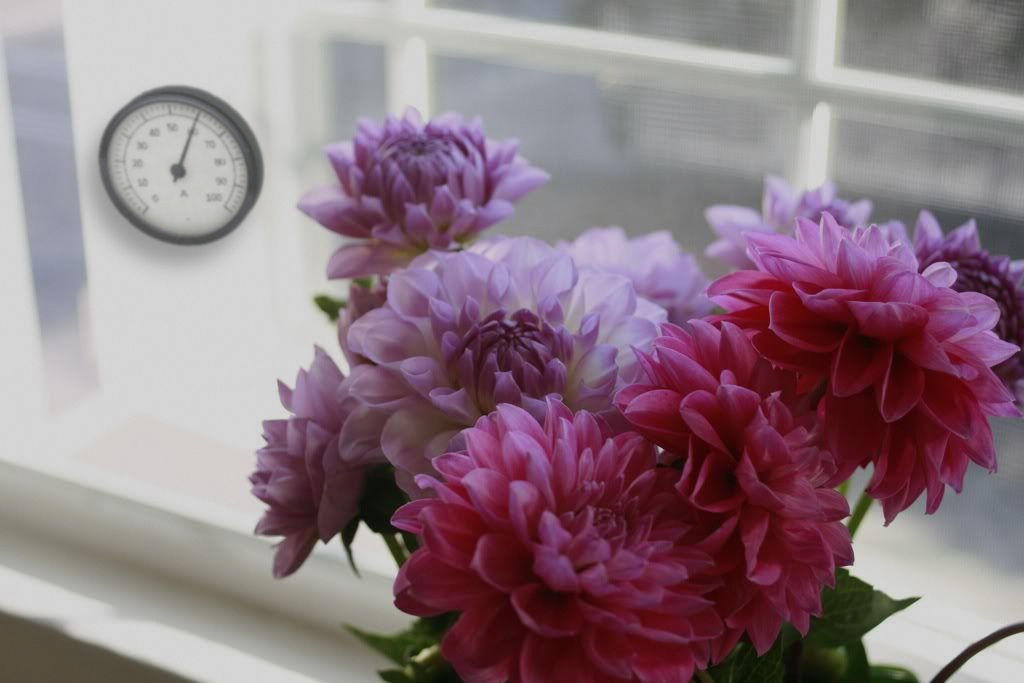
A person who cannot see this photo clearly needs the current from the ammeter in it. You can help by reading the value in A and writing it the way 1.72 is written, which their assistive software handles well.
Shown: 60
